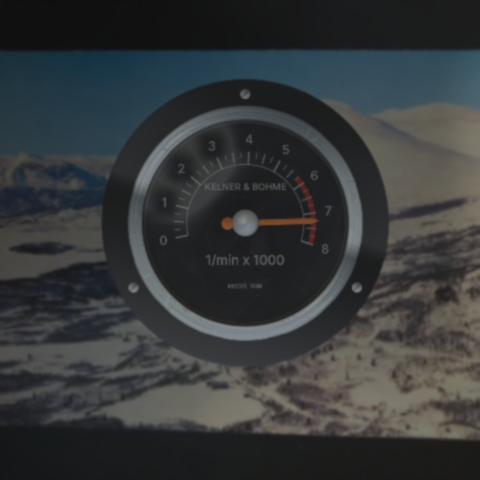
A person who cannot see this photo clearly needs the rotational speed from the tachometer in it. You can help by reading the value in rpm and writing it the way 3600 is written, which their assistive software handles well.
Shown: 7250
